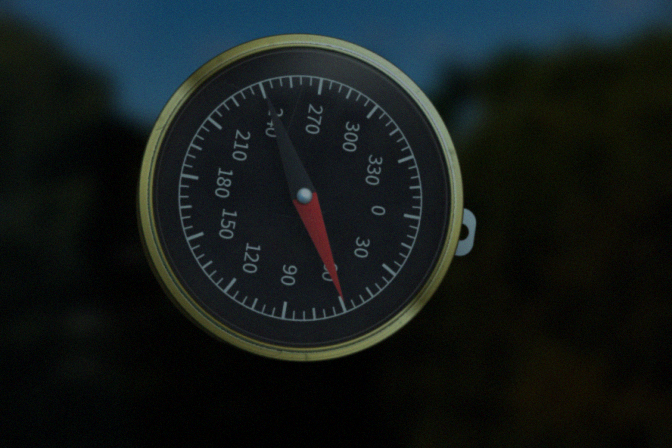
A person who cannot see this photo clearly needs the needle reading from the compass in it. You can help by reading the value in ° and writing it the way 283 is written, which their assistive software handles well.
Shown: 60
